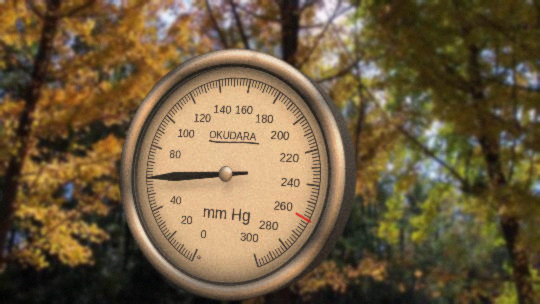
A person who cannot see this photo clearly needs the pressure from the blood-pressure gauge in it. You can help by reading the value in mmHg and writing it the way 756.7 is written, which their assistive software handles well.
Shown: 60
